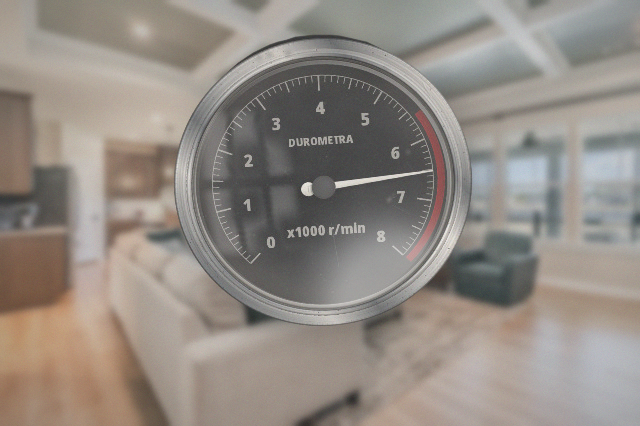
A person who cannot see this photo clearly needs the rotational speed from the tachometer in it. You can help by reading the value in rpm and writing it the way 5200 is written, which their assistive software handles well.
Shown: 6500
